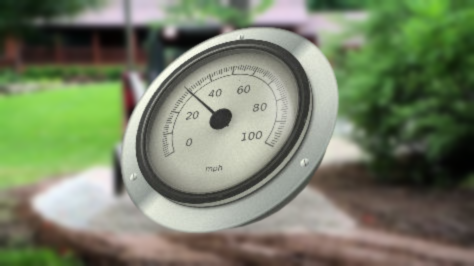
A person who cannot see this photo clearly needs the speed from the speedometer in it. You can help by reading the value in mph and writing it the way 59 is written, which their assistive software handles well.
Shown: 30
